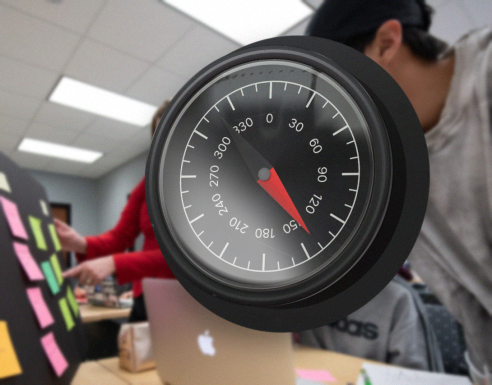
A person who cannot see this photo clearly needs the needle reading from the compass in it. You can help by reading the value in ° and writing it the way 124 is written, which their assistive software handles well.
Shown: 140
